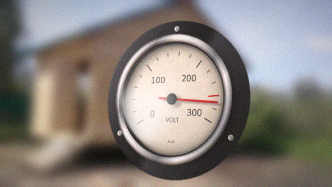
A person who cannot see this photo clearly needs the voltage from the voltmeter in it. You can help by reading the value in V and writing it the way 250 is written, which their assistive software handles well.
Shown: 270
